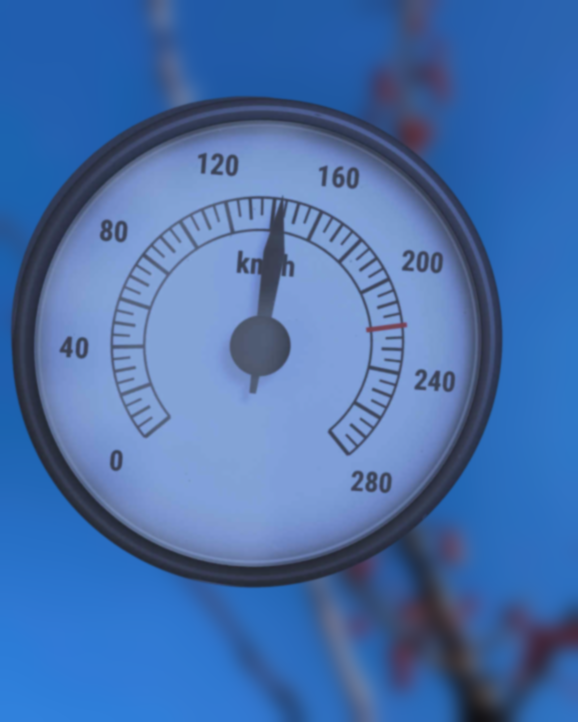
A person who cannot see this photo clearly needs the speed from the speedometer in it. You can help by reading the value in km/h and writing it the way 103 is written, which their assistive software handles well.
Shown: 142.5
